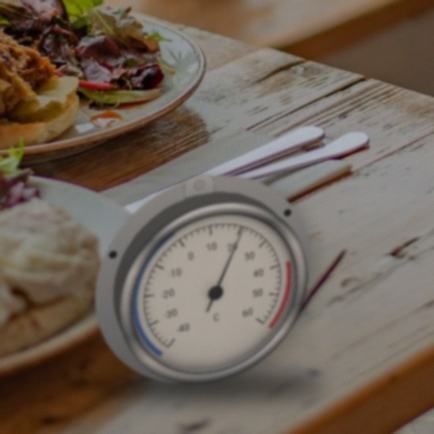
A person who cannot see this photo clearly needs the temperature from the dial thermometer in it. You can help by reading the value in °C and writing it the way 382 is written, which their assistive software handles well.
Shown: 20
